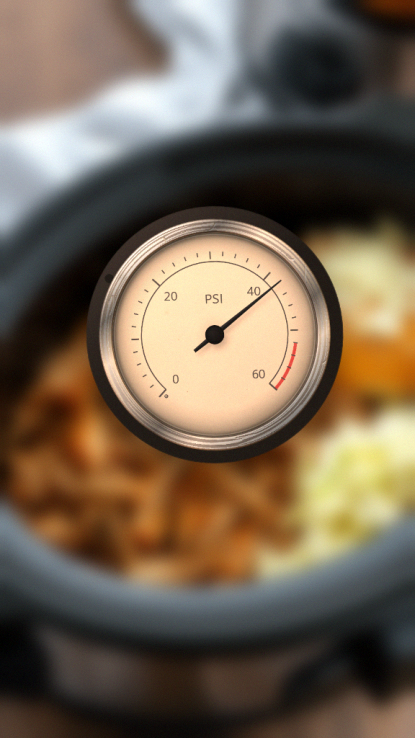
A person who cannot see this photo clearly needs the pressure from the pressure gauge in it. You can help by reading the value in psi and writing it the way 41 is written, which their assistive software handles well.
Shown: 42
